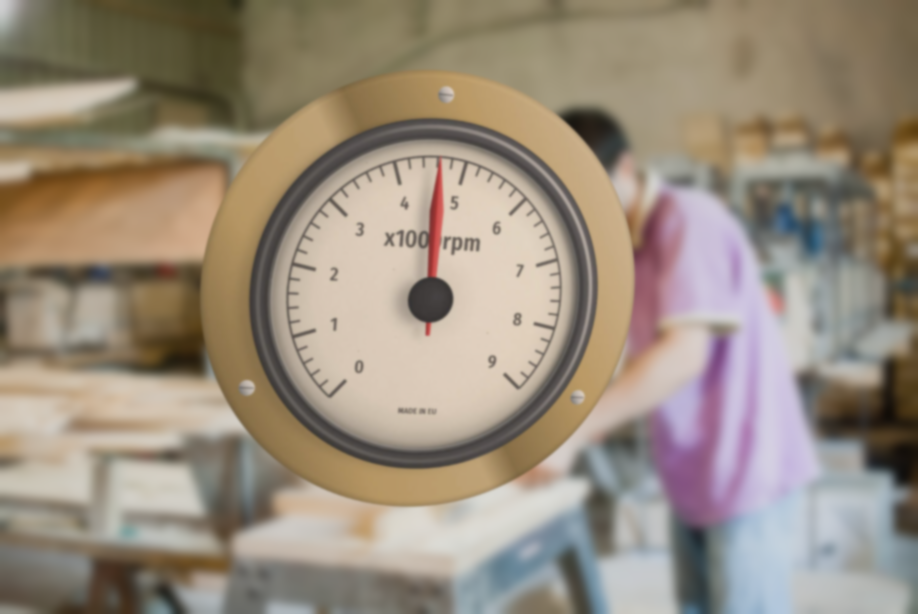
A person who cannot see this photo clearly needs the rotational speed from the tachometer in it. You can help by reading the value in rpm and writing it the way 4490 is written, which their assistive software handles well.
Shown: 4600
